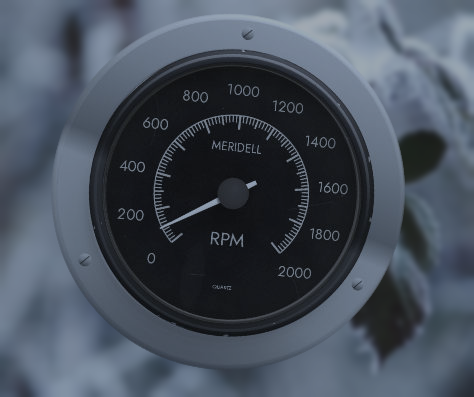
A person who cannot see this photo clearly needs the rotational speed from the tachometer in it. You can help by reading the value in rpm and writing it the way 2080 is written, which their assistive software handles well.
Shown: 100
